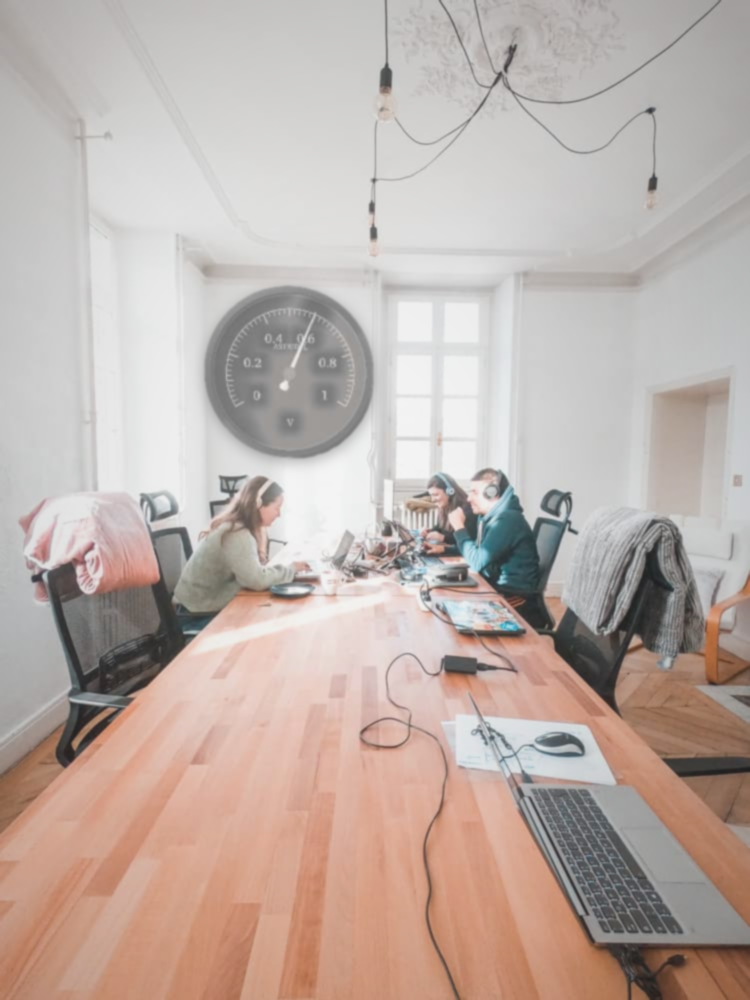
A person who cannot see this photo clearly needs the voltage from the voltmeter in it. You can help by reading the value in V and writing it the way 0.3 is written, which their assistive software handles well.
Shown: 0.6
